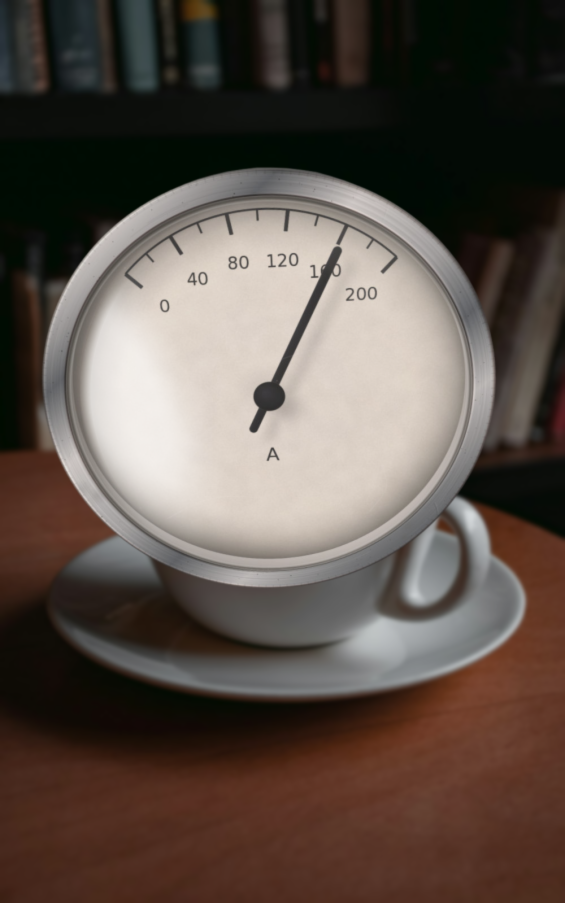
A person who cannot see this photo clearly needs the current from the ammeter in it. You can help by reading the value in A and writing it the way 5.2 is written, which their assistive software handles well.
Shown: 160
